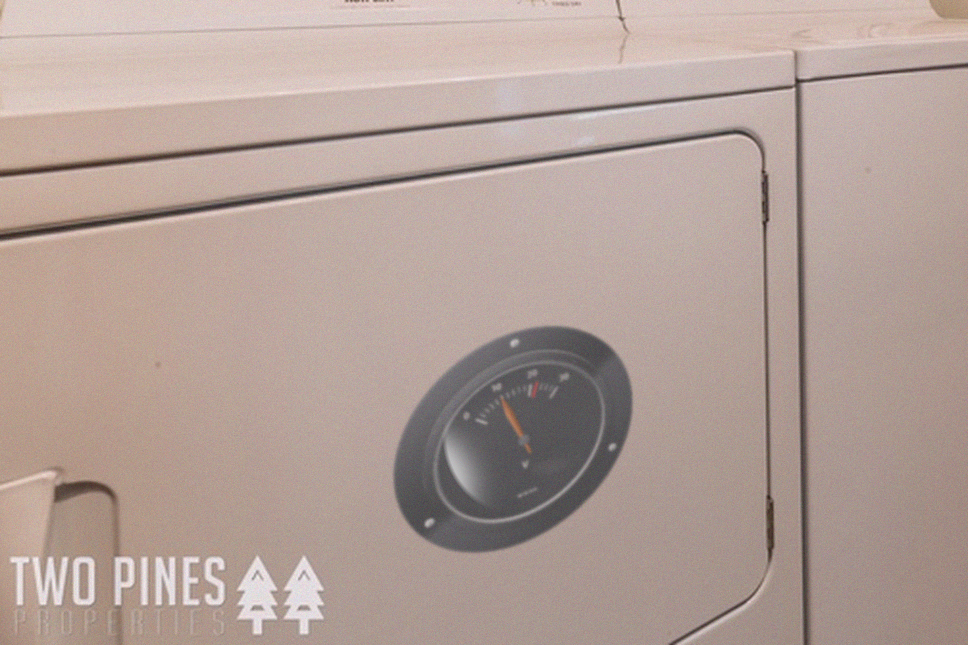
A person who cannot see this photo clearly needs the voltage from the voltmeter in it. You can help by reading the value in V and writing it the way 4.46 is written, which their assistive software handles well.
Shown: 10
